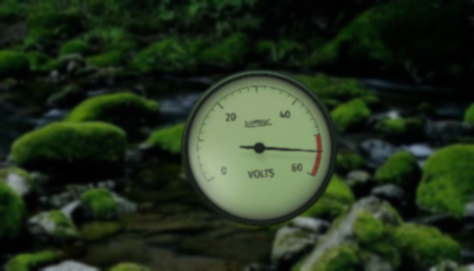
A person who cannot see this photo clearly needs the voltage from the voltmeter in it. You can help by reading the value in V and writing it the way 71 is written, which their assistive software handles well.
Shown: 54
